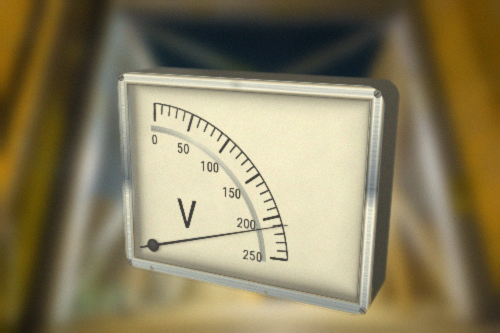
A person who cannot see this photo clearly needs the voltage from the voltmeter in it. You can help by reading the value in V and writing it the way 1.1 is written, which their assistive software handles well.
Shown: 210
